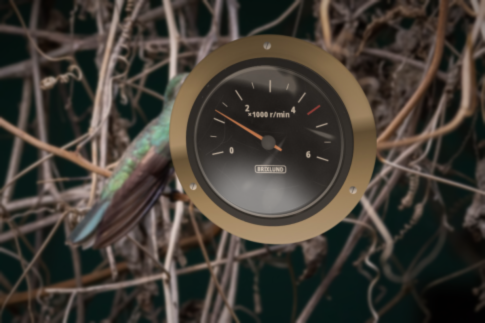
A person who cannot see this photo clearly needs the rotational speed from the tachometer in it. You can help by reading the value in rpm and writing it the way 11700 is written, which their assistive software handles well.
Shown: 1250
